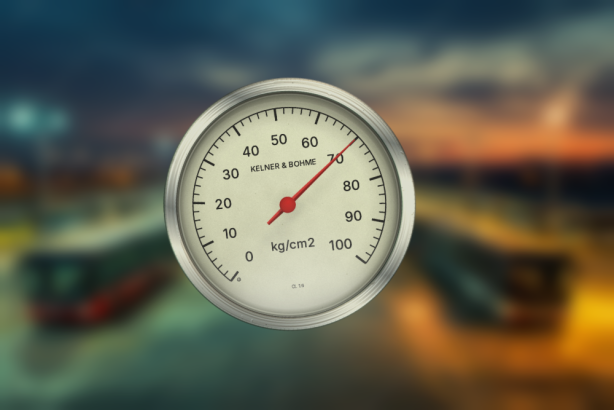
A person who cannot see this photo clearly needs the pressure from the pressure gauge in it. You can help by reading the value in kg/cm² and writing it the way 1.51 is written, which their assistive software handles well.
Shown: 70
